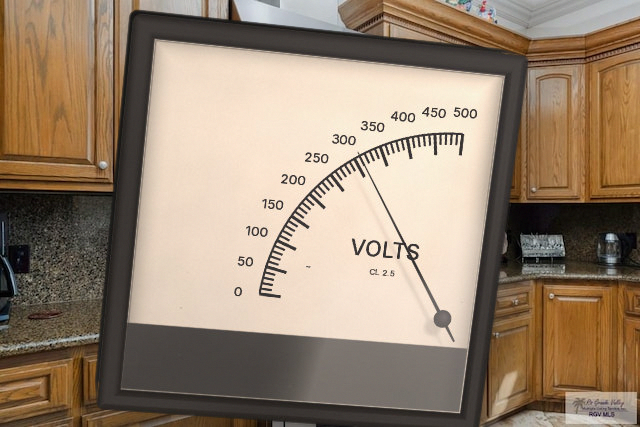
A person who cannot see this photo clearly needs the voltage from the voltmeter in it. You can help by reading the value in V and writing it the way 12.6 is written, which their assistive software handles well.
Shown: 310
